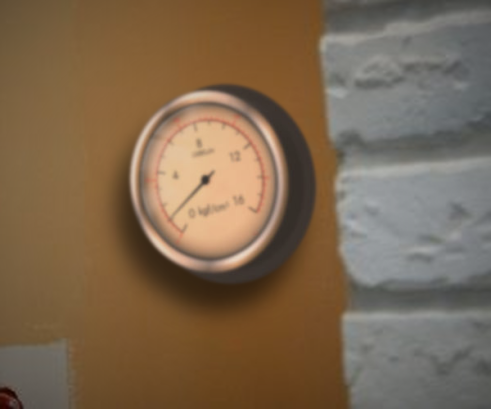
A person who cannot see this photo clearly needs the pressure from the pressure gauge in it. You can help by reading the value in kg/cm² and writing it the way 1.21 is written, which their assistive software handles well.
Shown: 1
